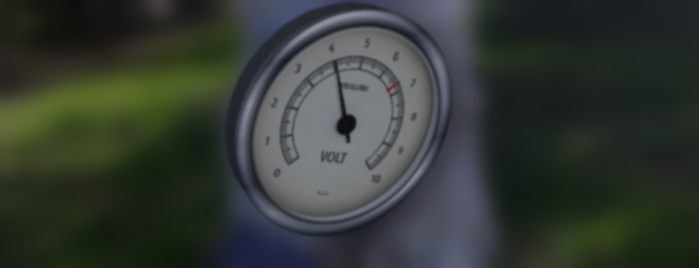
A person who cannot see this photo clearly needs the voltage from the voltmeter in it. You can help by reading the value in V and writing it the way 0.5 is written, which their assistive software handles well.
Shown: 4
